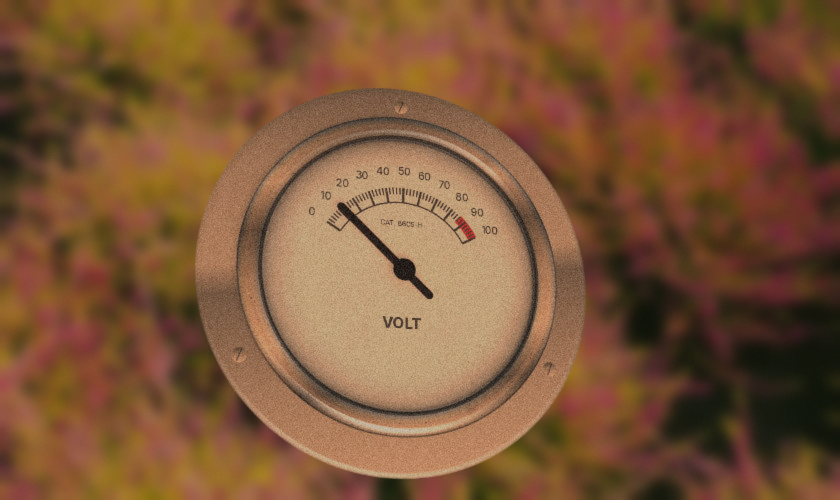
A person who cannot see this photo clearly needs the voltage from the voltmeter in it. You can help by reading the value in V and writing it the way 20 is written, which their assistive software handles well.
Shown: 10
